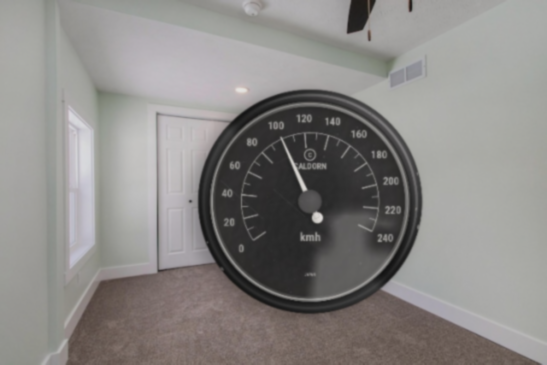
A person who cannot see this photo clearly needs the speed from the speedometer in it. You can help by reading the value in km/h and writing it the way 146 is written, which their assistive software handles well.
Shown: 100
